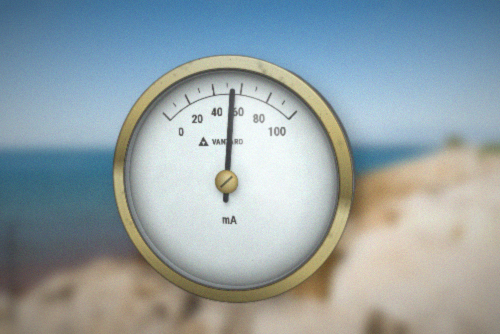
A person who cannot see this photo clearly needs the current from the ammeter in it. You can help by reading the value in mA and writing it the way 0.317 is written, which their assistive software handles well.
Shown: 55
